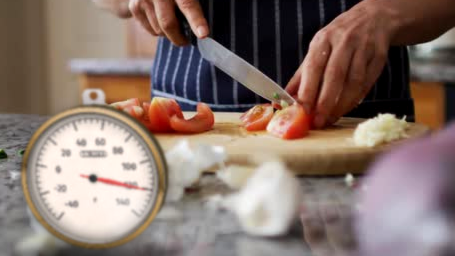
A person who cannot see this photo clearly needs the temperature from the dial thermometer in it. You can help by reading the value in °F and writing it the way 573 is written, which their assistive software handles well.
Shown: 120
